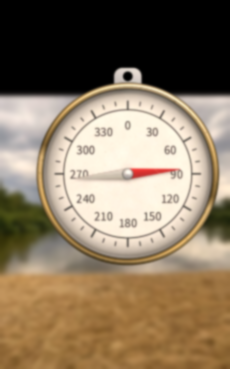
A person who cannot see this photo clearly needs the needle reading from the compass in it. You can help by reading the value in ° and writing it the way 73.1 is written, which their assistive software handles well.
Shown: 85
